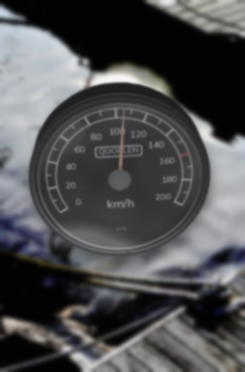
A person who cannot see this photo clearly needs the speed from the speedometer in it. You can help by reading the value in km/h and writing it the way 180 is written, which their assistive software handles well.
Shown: 105
